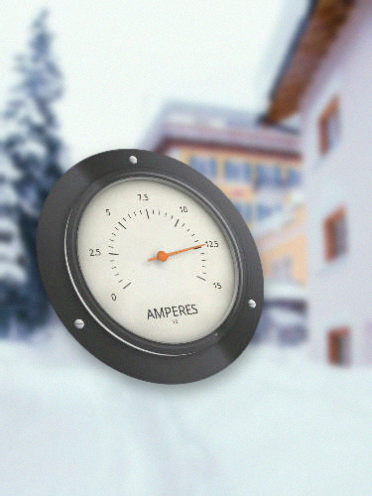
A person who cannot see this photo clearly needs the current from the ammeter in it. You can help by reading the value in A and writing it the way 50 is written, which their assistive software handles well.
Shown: 12.5
